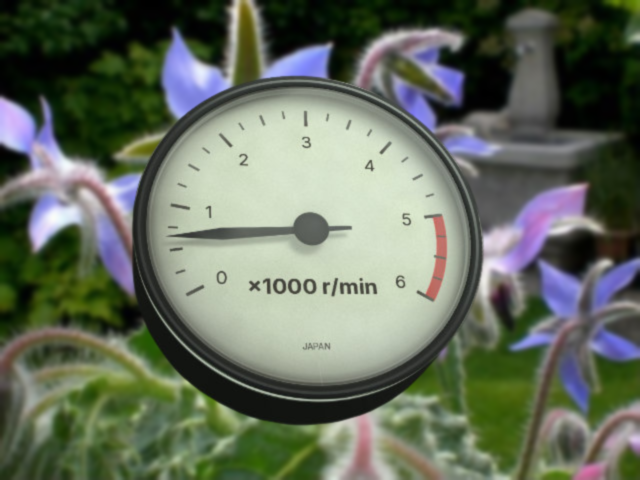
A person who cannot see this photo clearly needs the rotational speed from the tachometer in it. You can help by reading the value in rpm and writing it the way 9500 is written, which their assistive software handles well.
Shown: 625
